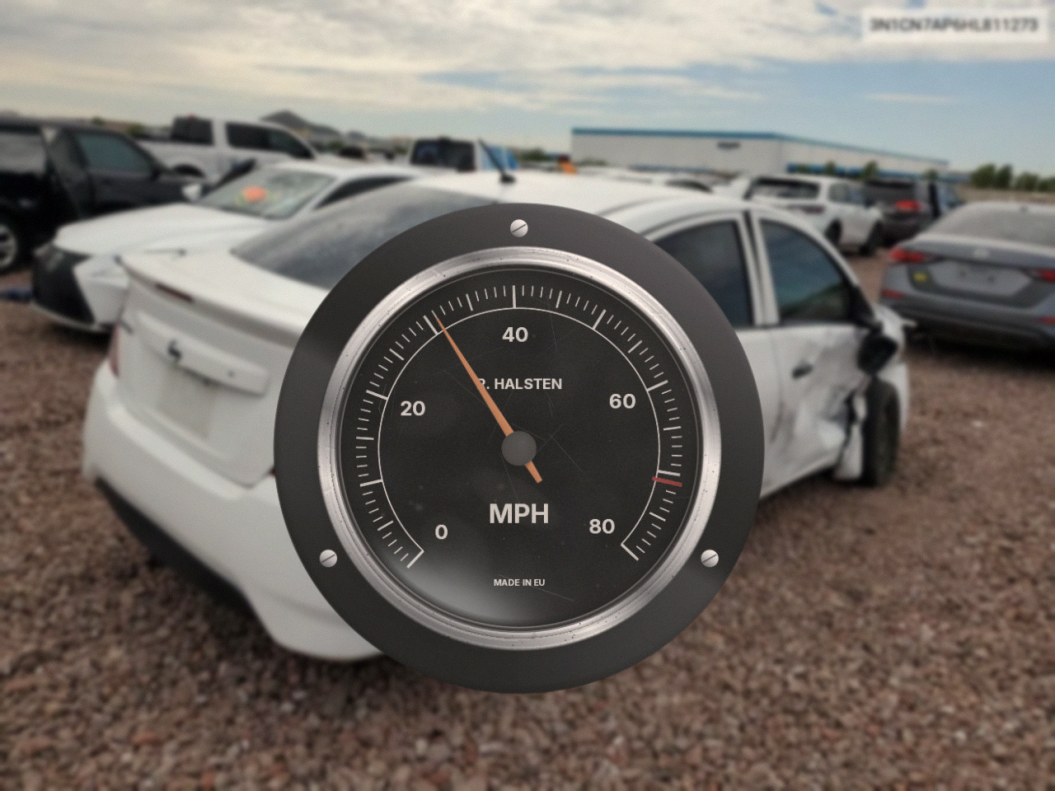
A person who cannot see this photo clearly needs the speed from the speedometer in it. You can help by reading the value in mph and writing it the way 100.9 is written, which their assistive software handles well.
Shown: 31
